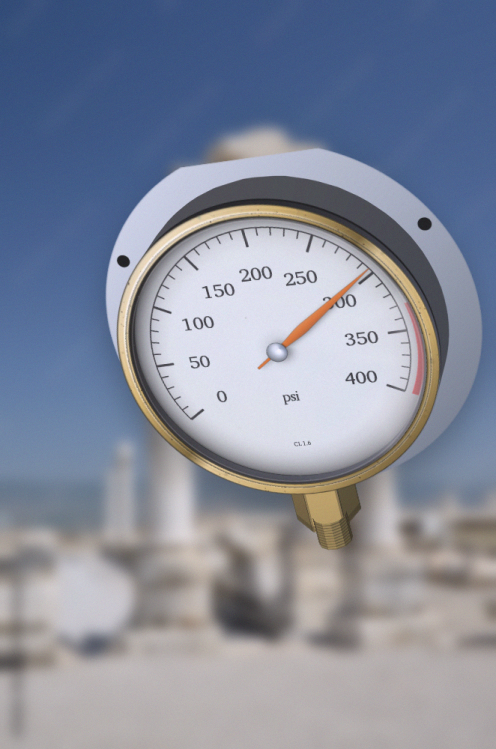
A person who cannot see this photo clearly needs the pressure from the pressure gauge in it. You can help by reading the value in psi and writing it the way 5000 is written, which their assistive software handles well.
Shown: 295
